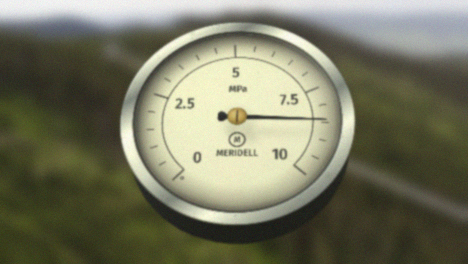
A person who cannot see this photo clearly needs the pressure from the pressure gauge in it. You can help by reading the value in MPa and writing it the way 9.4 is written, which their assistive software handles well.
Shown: 8.5
